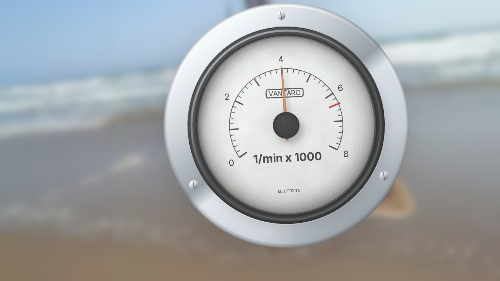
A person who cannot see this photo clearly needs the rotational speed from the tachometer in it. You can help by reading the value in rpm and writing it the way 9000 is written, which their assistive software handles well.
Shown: 4000
